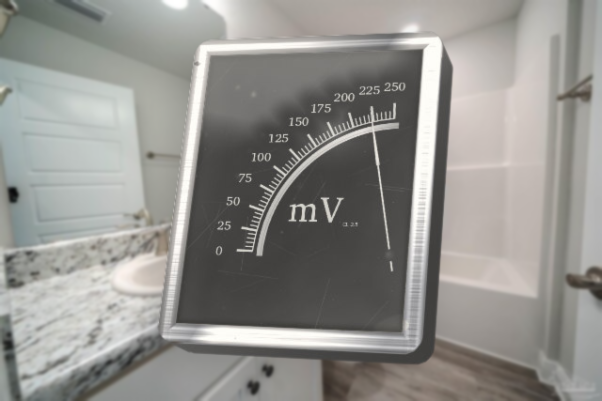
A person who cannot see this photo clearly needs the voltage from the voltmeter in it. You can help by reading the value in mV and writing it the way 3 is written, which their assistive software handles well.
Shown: 225
